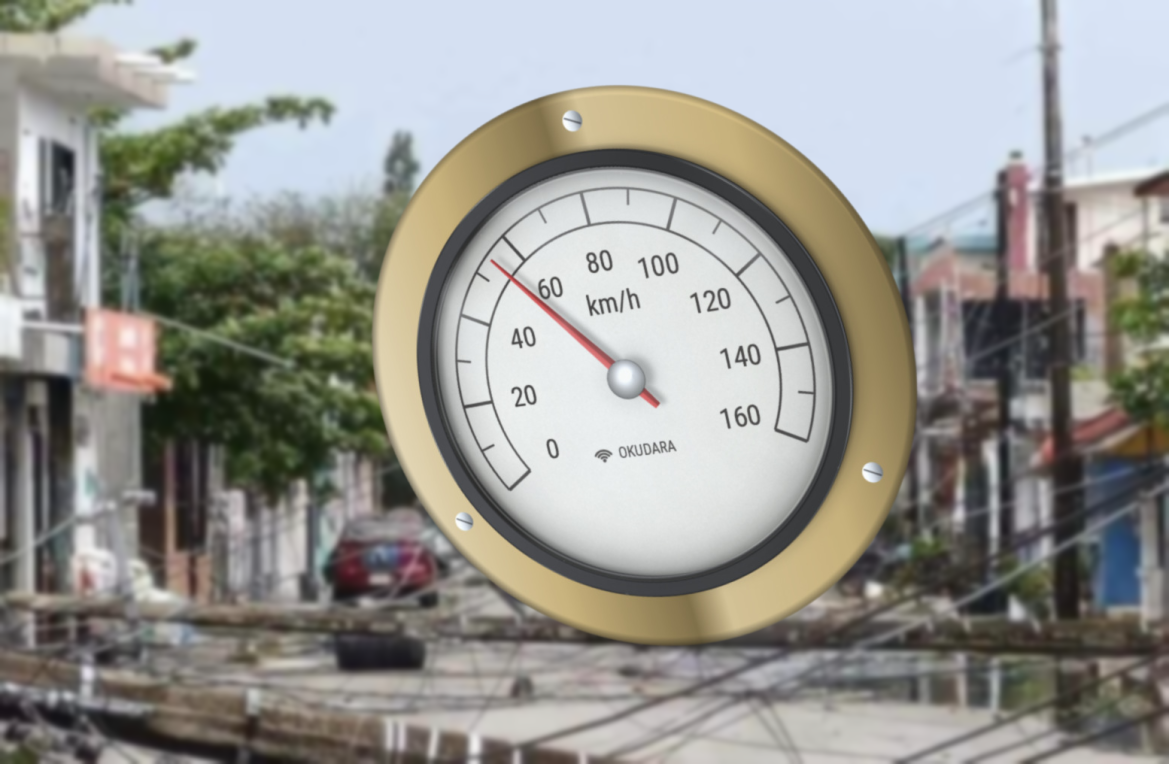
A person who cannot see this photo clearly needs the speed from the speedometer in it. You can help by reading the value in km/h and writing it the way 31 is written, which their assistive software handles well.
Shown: 55
